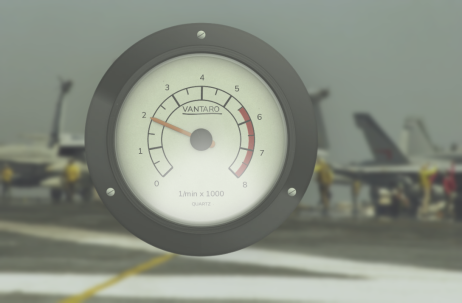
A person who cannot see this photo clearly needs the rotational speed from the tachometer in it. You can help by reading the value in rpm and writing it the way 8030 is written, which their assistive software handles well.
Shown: 2000
